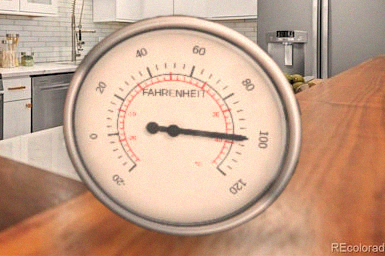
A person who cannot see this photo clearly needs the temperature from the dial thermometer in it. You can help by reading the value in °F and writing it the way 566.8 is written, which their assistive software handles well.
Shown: 100
